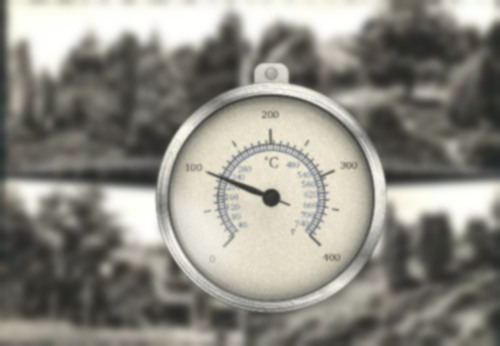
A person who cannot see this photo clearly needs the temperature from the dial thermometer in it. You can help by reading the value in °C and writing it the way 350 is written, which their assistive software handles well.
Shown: 100
